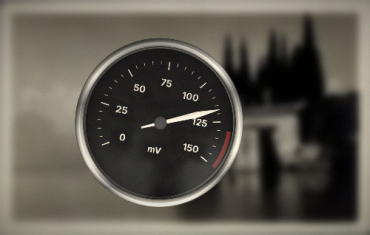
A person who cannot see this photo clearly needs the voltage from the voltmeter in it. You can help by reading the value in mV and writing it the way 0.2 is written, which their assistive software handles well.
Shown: 117.5
